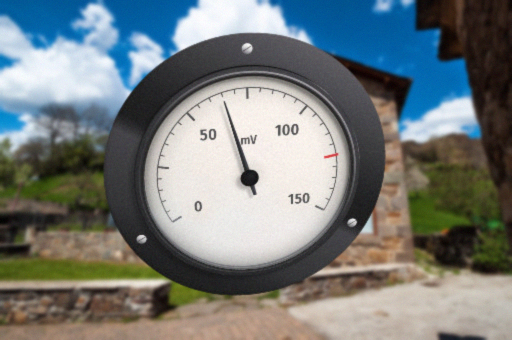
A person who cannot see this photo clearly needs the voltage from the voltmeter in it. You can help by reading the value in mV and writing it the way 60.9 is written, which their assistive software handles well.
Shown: 65
